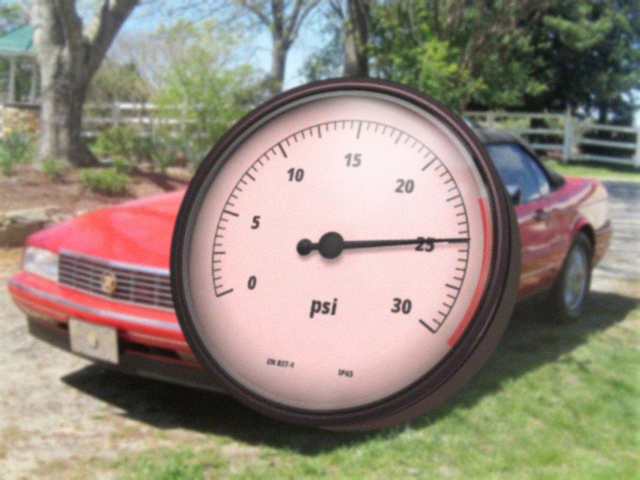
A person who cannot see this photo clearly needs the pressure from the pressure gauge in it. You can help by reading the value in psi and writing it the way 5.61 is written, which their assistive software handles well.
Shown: 25
